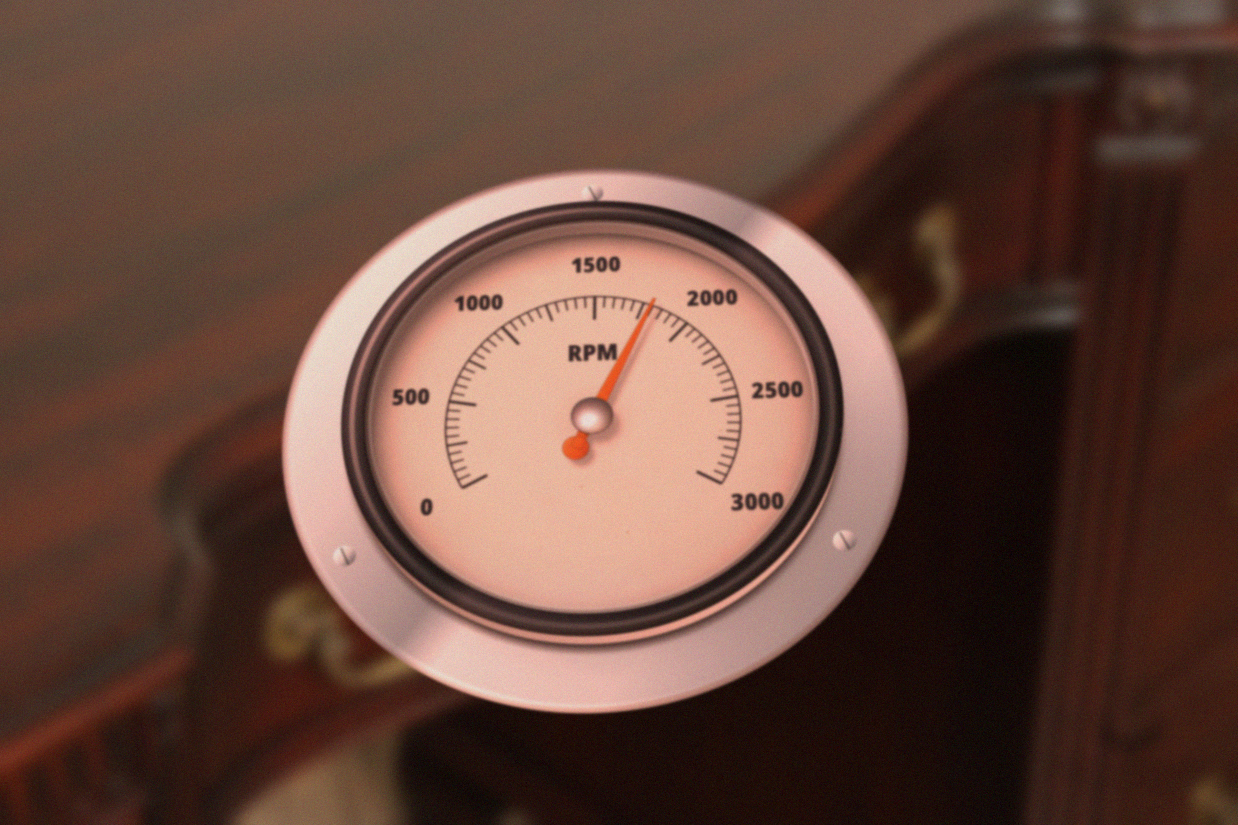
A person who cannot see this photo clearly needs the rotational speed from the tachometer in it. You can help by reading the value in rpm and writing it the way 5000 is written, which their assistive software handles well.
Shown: 1800
